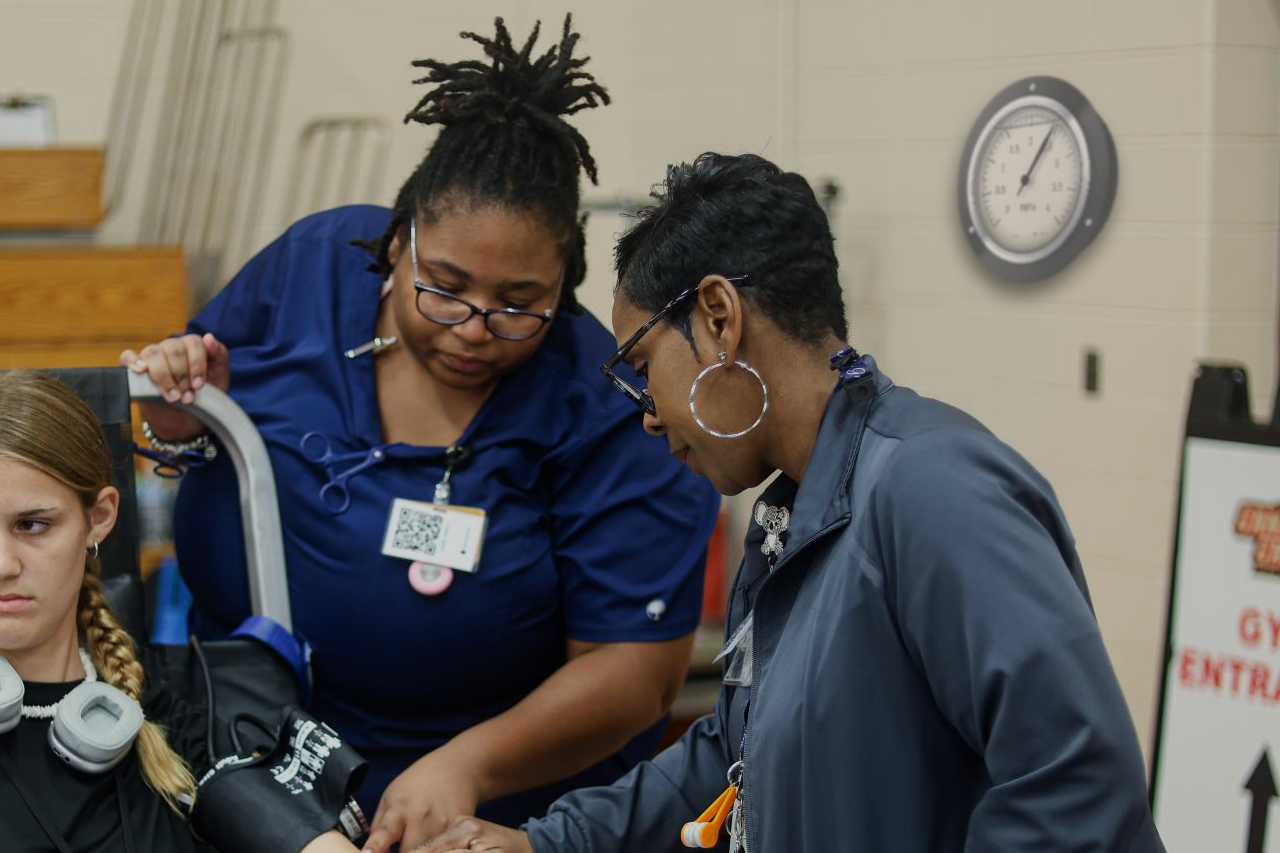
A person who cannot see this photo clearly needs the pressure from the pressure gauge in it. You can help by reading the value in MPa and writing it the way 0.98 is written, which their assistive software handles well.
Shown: 2.5
